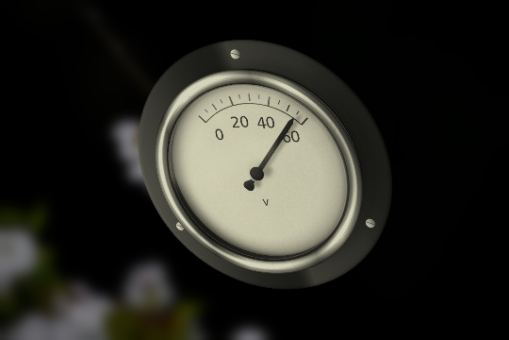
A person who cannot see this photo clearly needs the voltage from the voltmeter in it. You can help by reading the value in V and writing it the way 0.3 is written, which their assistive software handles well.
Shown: 55
